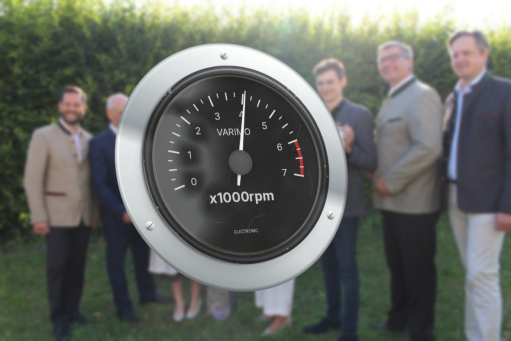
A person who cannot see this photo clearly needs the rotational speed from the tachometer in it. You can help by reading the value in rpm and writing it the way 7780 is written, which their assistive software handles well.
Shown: 4000
